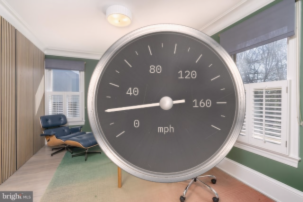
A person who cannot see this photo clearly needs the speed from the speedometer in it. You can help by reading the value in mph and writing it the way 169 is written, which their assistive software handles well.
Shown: 20
